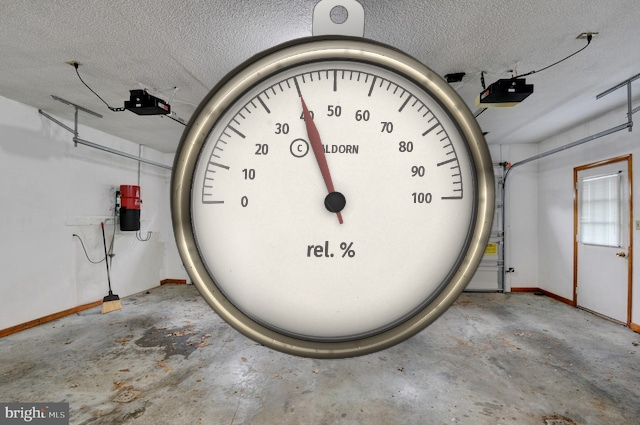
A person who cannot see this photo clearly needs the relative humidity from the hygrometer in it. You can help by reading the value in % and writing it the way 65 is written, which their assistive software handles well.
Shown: 40
